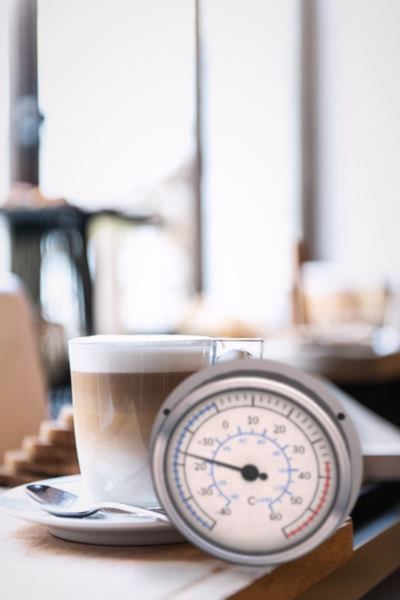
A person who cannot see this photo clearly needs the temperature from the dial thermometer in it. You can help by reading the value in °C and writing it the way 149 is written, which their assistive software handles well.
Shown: -16
